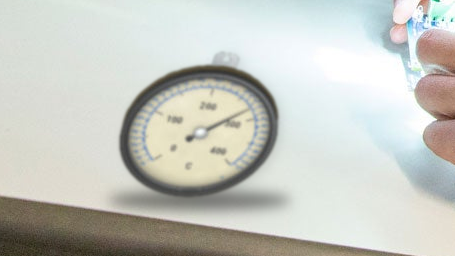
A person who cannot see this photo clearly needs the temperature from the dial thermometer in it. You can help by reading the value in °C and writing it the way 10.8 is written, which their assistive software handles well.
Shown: 275
